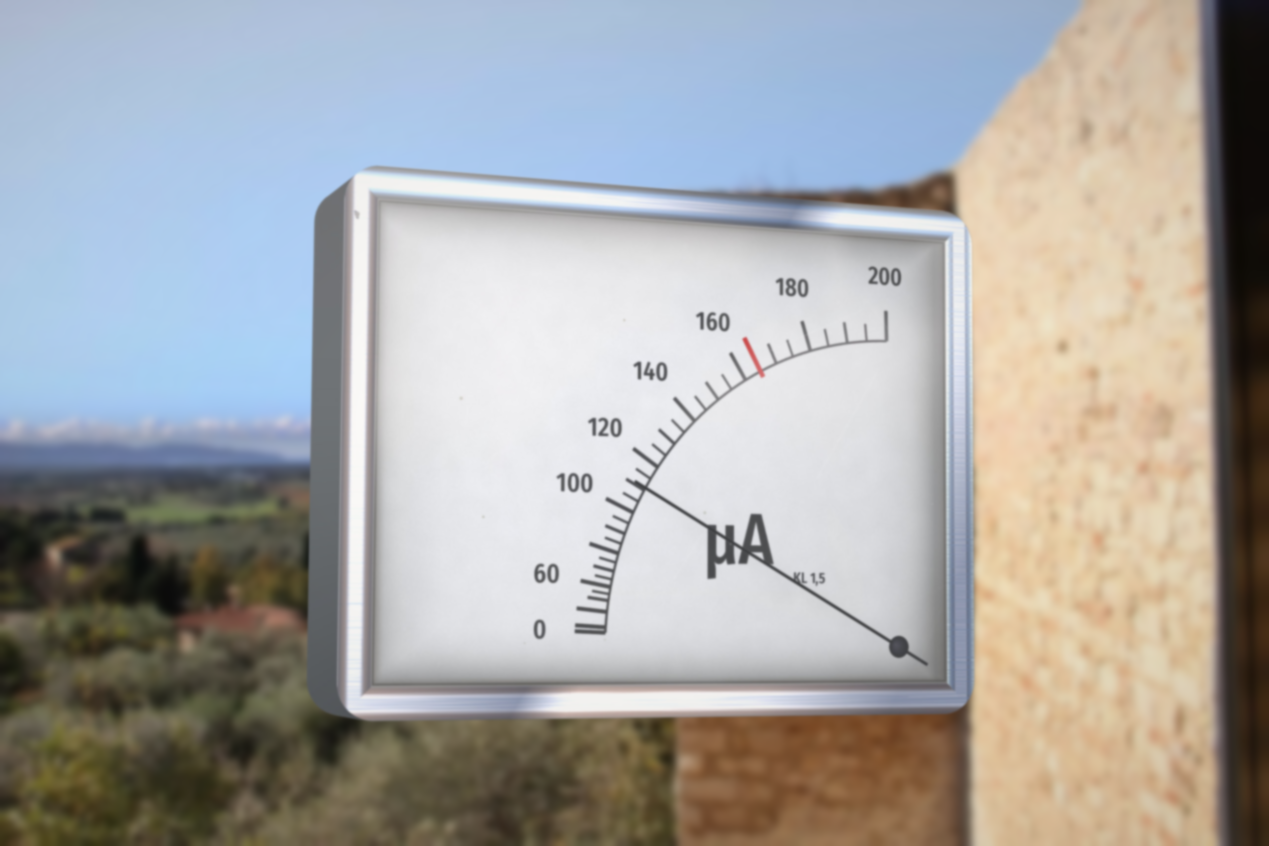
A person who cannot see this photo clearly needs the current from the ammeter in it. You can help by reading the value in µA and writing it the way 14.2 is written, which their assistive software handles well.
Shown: 110
